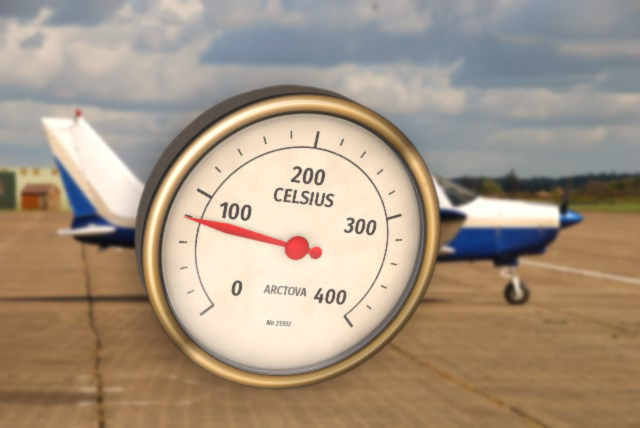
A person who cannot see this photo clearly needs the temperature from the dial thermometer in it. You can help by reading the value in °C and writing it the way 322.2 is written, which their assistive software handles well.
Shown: 80
